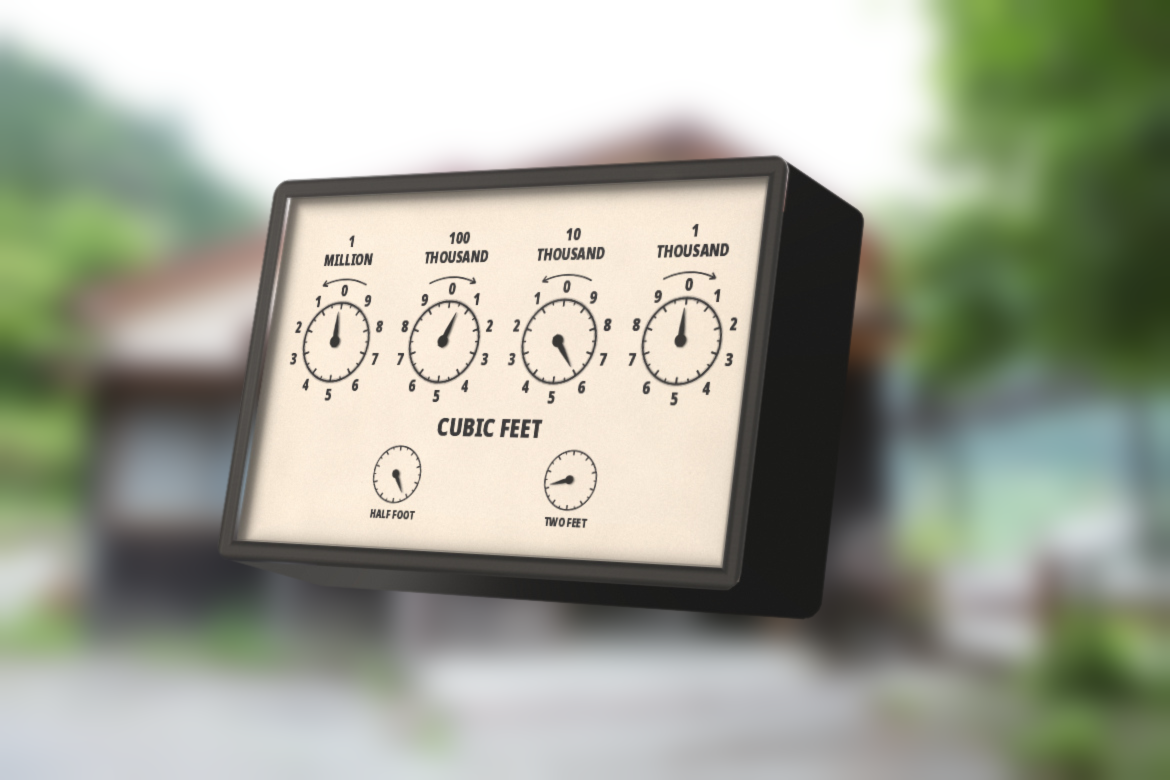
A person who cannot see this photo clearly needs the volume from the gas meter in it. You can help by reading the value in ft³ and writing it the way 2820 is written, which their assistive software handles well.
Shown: 6000
